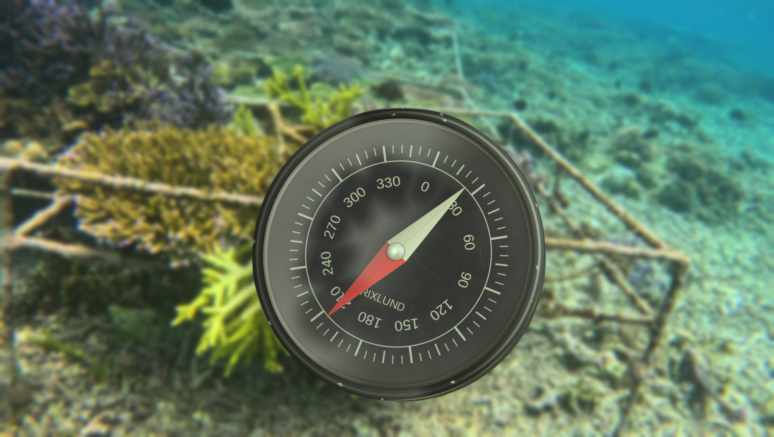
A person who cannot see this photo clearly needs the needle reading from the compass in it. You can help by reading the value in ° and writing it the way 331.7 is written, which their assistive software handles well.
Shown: 205
